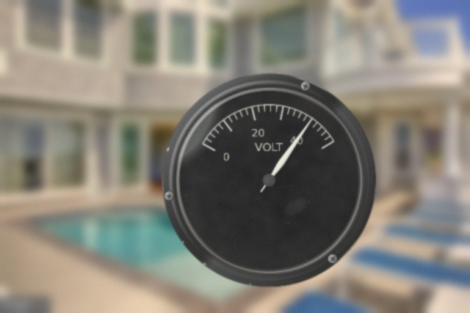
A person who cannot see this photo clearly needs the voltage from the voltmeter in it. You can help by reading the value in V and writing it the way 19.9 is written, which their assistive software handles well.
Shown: 40
